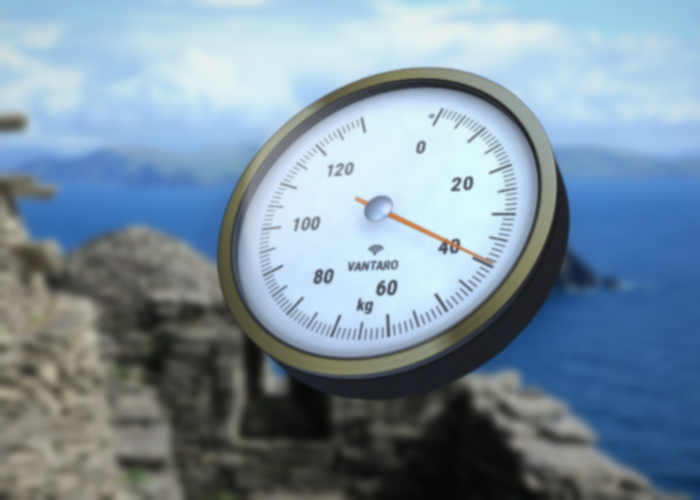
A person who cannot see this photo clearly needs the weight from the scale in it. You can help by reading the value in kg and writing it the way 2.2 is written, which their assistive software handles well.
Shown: 40
